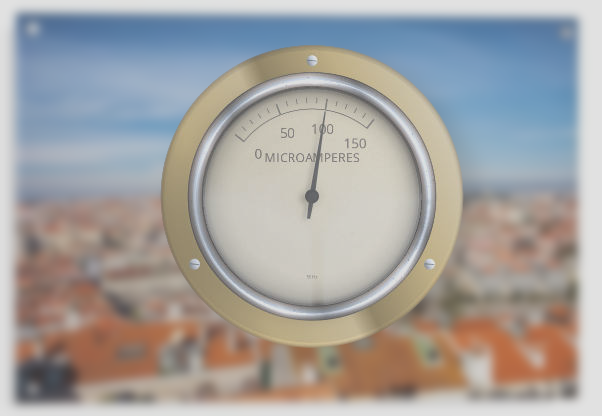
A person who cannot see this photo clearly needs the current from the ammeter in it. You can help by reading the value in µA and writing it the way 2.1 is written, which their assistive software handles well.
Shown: 100
